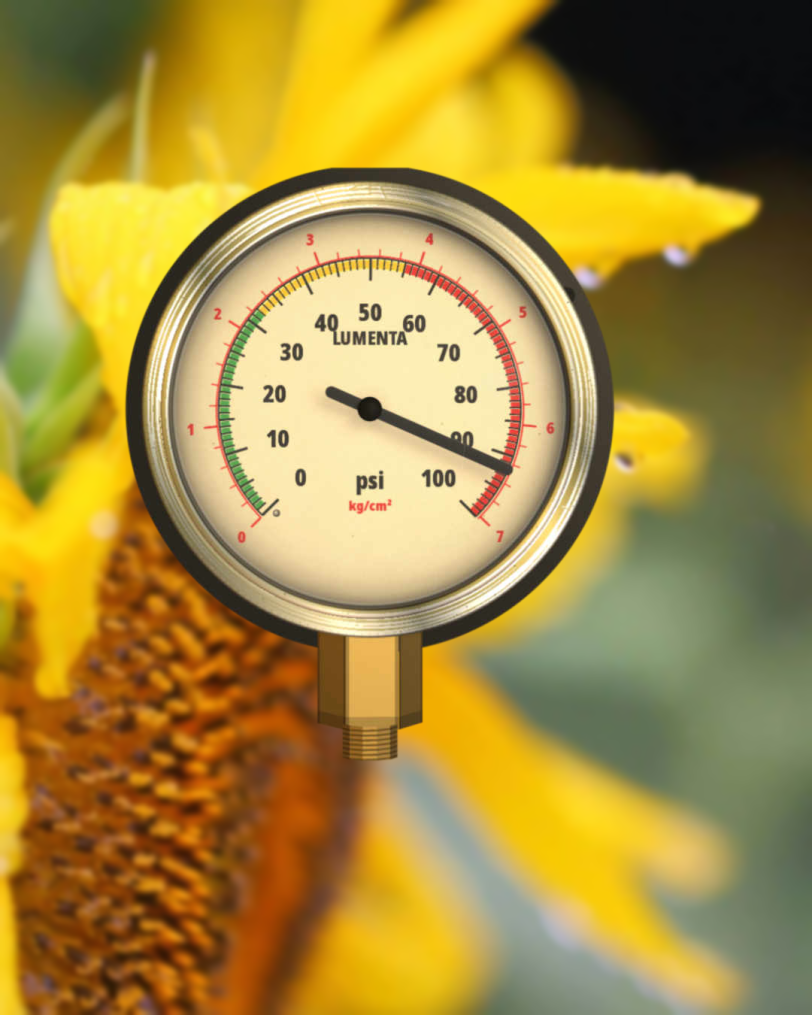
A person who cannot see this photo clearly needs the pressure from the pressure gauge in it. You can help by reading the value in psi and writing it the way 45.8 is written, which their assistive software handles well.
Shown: 92
